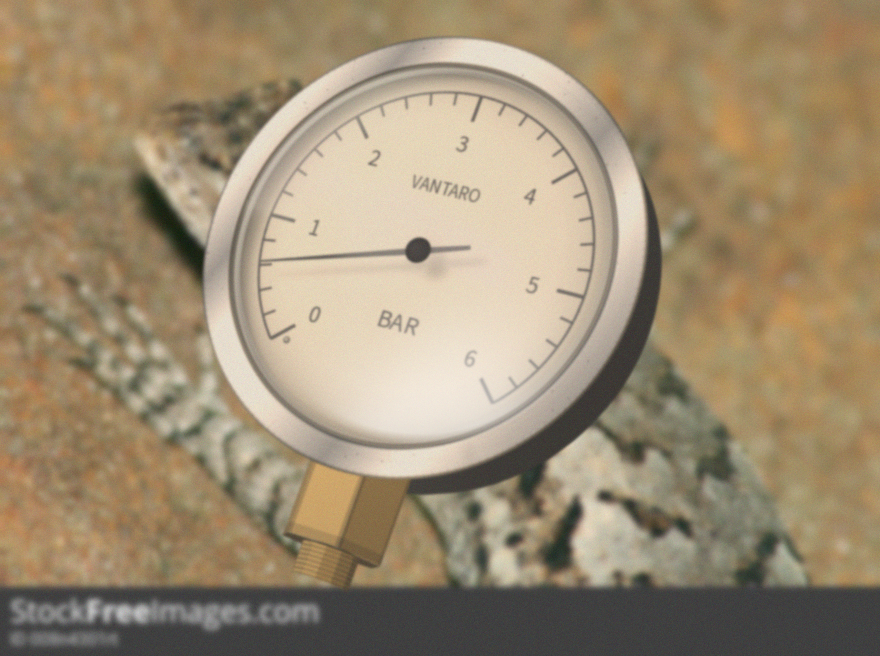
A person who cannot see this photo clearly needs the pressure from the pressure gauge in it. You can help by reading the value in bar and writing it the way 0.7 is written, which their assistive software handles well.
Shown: 0.6
